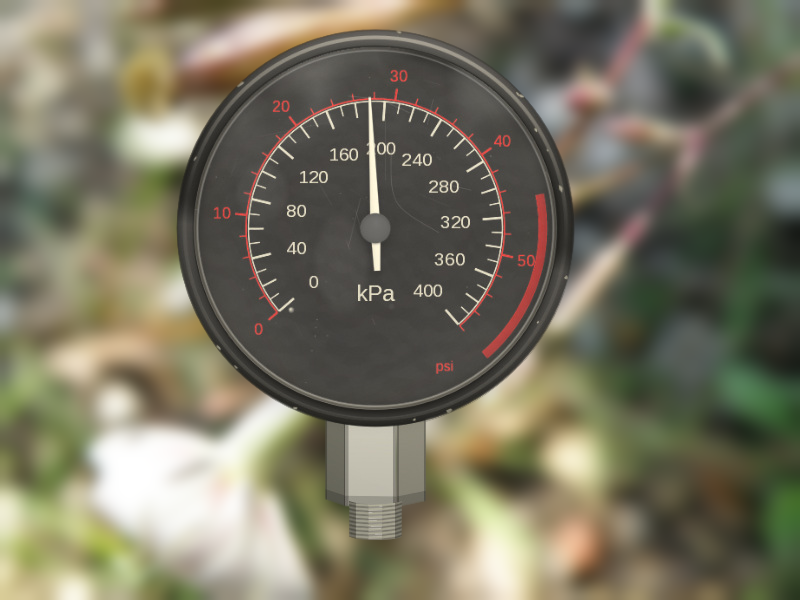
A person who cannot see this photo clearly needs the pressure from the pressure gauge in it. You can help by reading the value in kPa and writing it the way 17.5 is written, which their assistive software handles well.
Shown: 190
